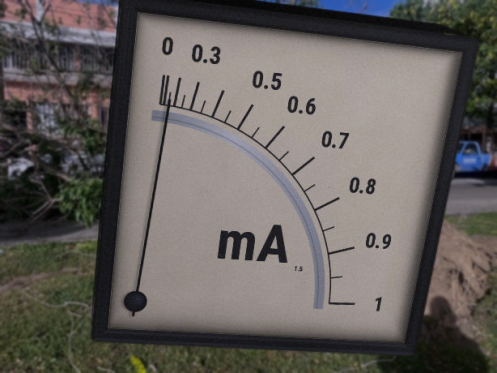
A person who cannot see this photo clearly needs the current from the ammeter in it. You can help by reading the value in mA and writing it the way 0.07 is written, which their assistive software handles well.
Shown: 0.15
